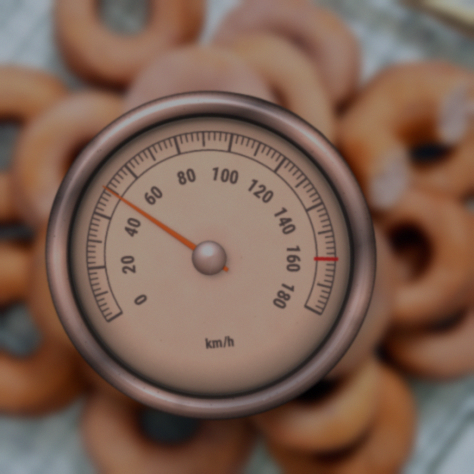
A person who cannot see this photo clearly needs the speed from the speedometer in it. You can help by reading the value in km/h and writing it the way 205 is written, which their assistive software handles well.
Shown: 50
